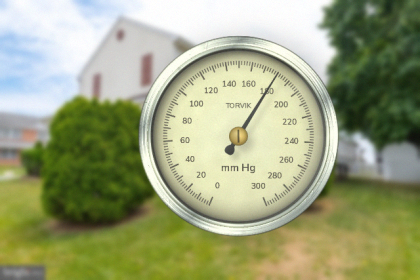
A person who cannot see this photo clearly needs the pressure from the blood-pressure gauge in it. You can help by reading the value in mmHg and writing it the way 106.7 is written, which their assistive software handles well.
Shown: 180
